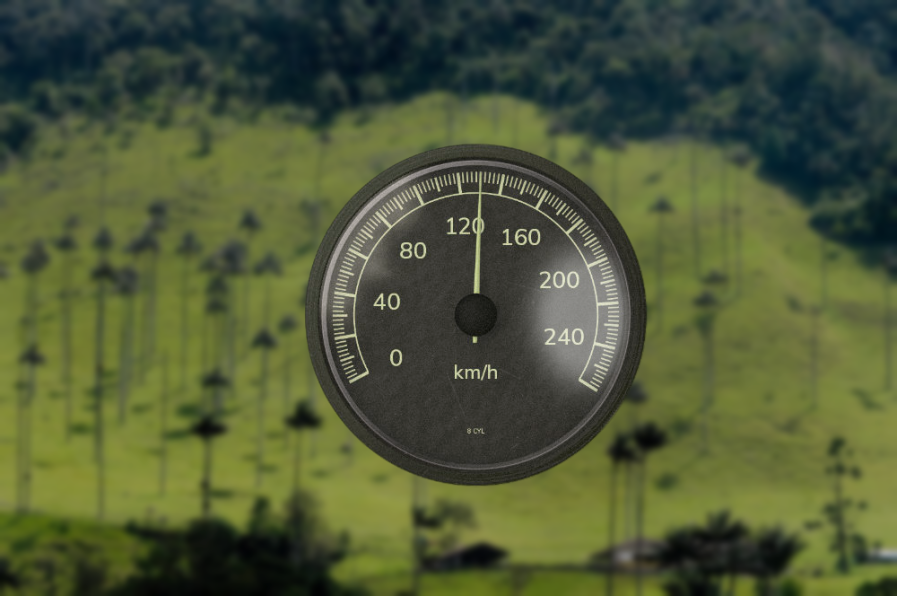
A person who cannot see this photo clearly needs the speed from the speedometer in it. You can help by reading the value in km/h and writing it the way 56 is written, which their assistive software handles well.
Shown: 130
